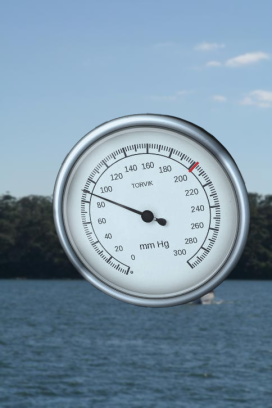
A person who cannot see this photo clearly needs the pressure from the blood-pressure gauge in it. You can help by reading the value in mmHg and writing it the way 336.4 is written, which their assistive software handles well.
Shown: 90
